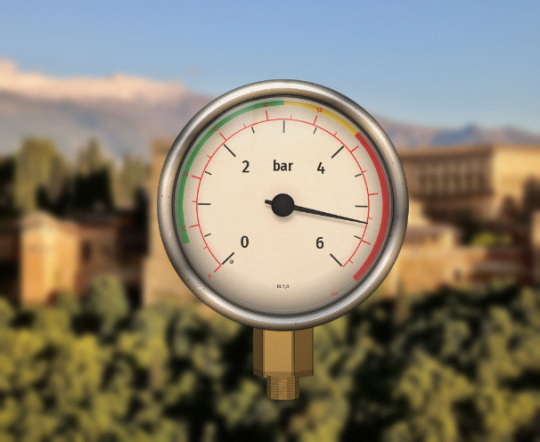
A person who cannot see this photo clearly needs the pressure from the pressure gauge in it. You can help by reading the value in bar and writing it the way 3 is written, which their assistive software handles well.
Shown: 5.25
